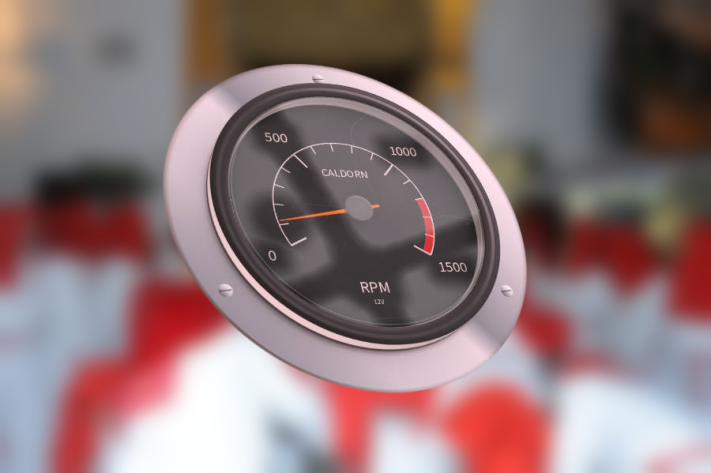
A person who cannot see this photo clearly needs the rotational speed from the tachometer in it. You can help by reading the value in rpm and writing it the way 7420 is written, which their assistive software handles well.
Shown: 100
